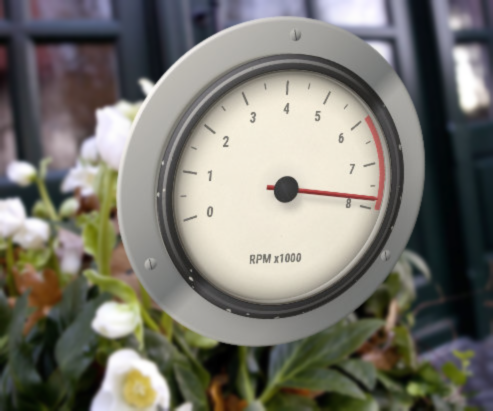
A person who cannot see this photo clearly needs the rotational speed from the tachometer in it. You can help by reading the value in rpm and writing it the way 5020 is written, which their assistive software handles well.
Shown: 7750
